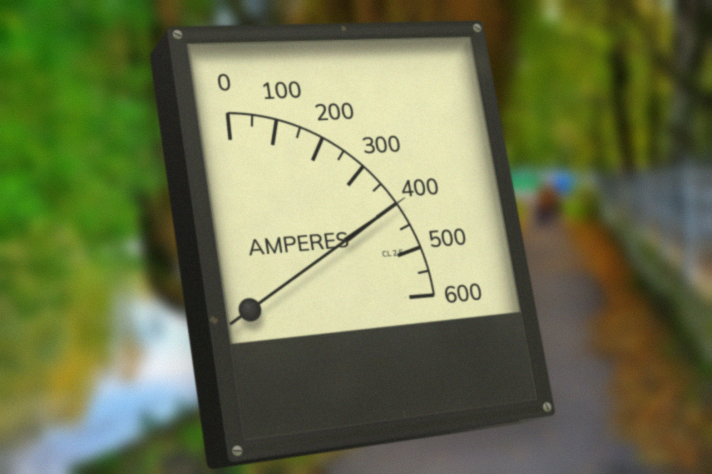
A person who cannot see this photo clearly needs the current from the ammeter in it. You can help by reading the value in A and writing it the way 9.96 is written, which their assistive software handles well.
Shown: 400
